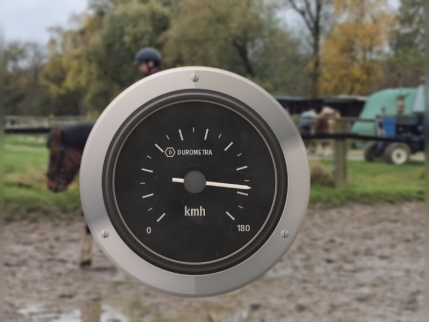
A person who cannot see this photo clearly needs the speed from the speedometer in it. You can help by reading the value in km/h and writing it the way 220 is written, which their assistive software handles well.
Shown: 155
